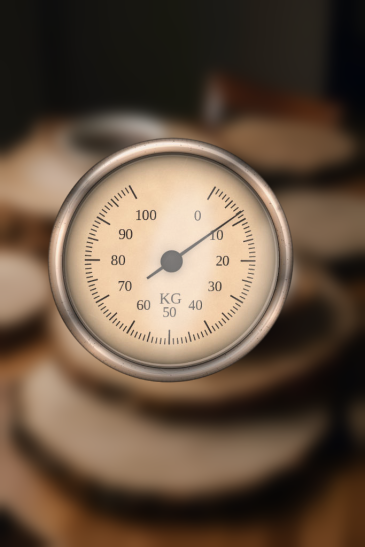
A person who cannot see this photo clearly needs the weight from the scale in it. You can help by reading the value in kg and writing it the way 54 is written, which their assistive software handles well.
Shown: 8
